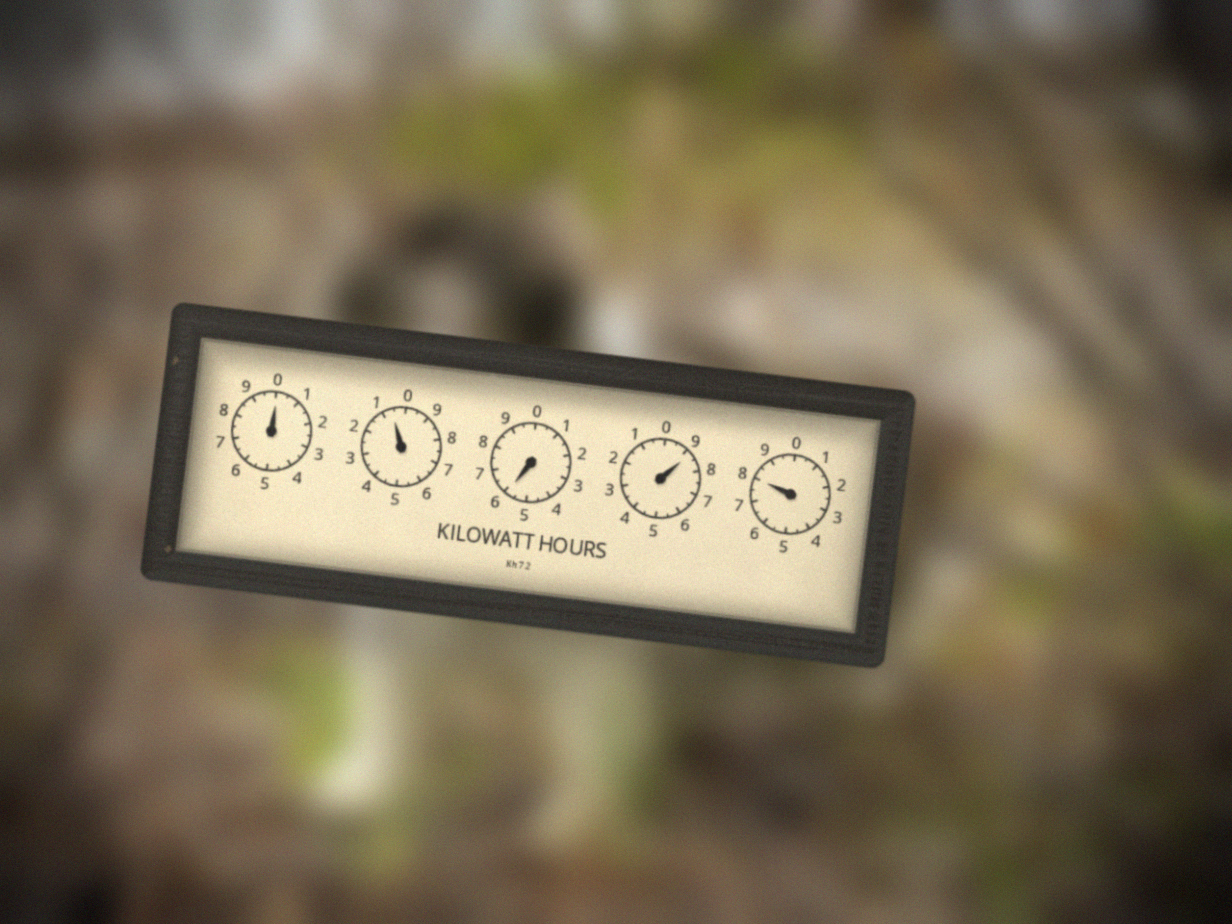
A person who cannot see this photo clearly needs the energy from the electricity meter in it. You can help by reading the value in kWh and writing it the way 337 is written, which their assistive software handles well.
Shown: 588
